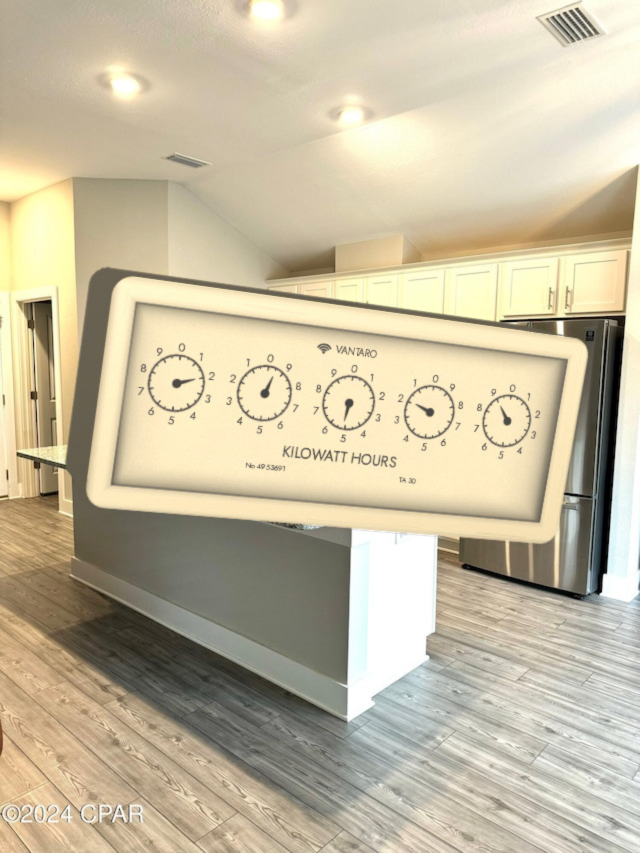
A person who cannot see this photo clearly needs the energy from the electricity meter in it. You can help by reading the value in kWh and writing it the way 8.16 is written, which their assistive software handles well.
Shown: 19519
